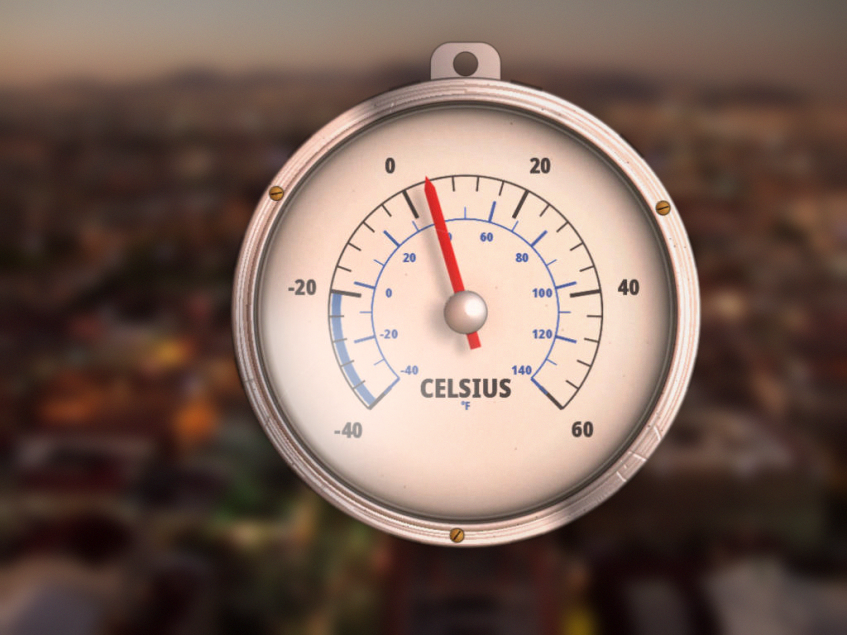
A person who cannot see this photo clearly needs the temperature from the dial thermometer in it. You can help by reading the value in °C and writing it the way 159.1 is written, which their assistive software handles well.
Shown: 4
